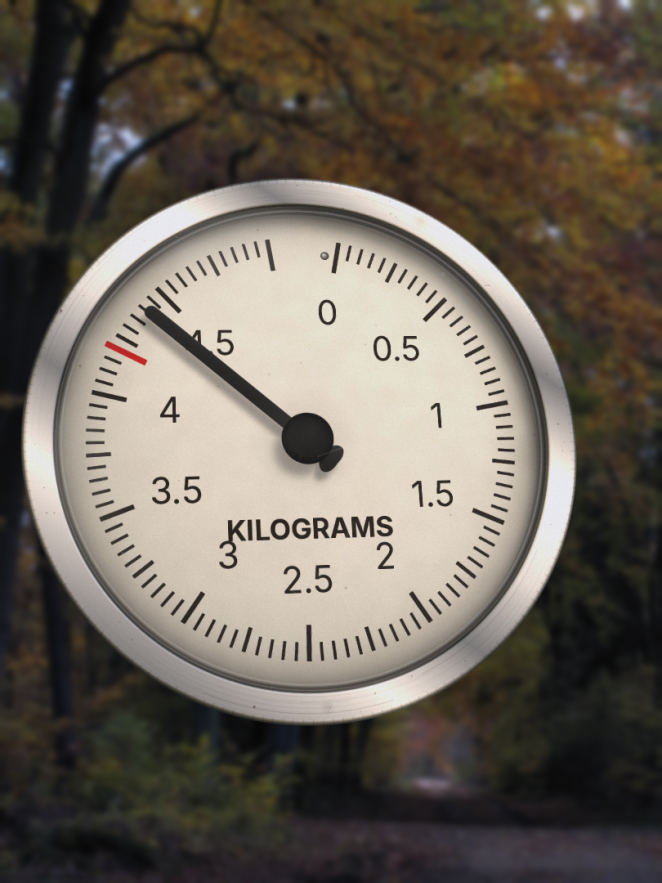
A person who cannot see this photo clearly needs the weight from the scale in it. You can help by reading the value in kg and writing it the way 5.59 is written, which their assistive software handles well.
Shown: 4.4
